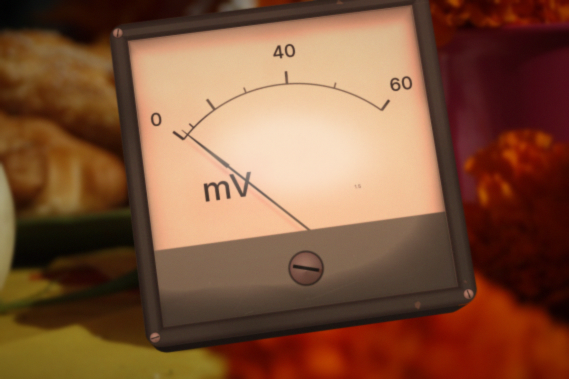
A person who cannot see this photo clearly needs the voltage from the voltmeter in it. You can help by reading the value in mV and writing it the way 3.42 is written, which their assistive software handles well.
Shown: 5
